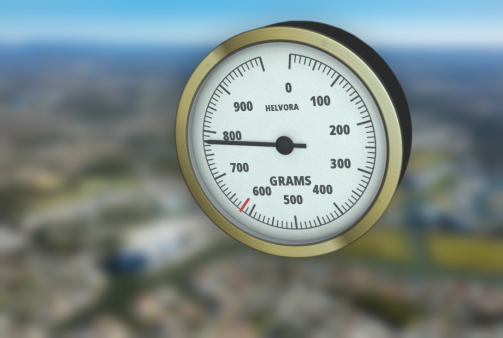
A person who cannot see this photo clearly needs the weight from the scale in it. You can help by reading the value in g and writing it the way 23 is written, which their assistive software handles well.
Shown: 780
